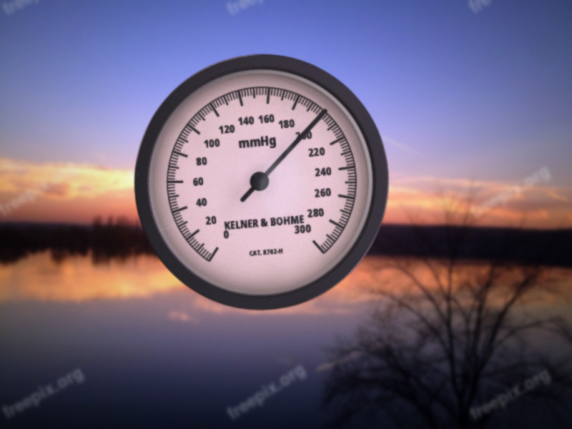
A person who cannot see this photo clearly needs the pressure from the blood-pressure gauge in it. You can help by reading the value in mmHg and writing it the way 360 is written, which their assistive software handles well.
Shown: 200
